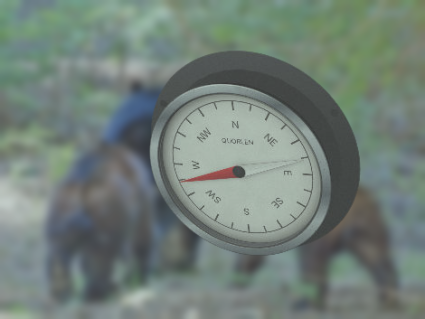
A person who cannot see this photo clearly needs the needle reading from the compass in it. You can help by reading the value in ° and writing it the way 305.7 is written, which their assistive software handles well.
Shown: 255
